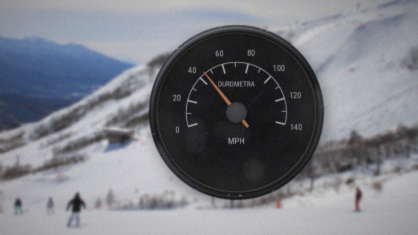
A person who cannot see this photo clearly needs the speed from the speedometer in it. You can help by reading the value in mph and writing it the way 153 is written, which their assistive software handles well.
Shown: 45
